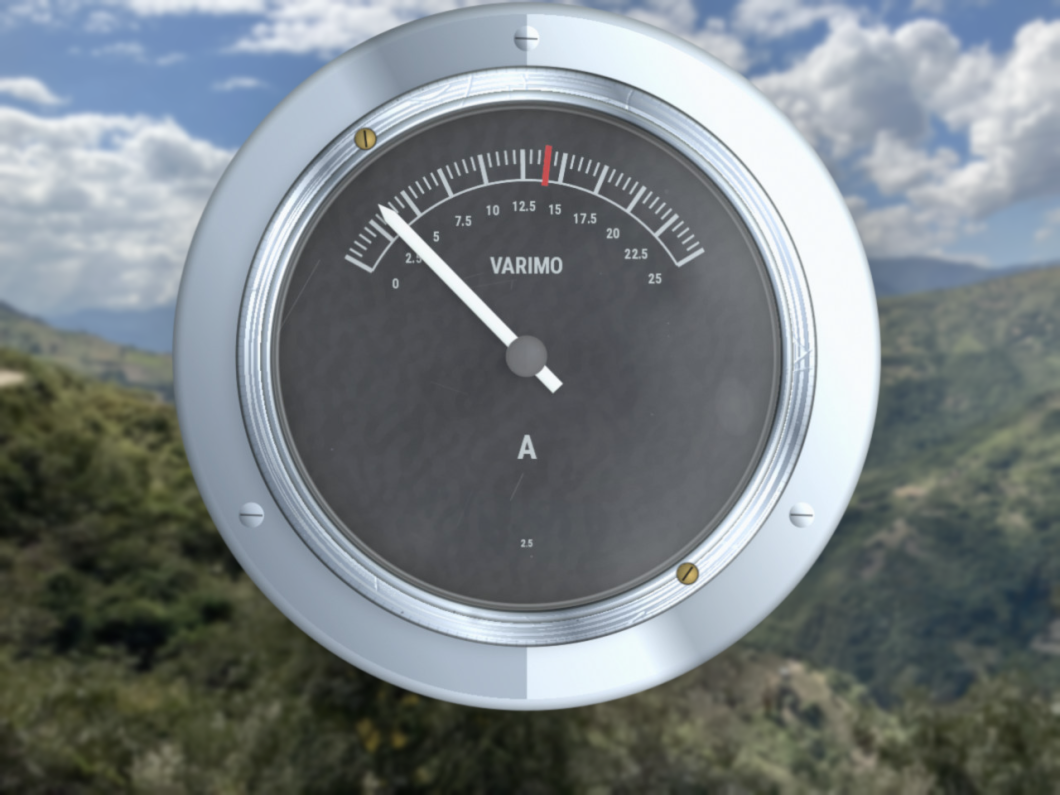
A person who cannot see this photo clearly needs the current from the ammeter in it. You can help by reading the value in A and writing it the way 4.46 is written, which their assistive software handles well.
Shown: 3.5
